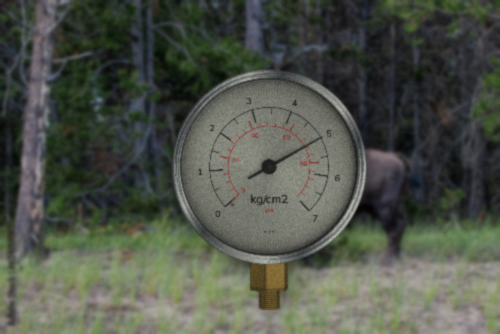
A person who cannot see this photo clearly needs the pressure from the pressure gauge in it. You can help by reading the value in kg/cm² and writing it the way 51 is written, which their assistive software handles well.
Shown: 5
